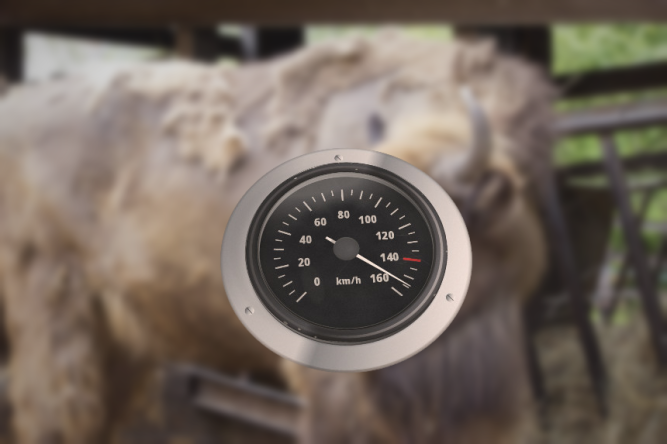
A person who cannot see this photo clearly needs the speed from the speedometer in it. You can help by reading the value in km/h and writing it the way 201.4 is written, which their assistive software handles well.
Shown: 155
